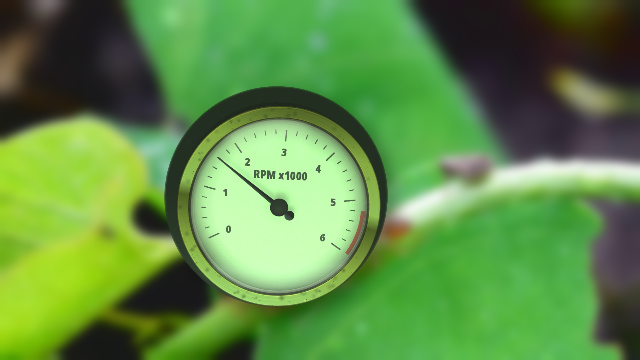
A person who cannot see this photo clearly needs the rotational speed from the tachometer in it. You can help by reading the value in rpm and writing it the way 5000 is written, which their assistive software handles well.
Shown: 1600
